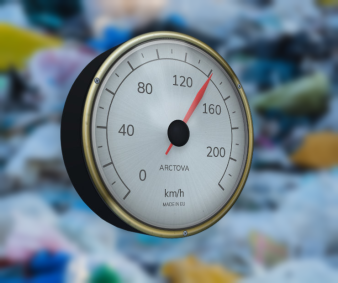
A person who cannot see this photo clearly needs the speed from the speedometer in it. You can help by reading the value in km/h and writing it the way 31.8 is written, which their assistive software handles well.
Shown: 140
